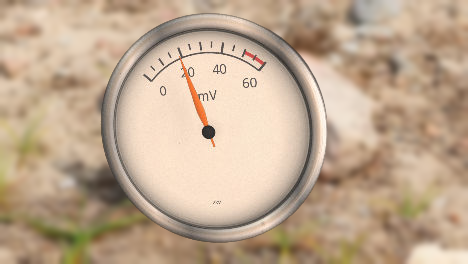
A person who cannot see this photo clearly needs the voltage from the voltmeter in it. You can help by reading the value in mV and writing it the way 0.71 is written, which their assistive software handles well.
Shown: 20
